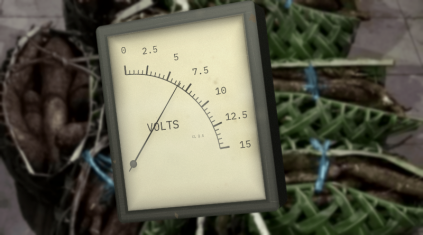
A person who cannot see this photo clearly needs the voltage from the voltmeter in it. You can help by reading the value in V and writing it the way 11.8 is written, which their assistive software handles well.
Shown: 6.5
